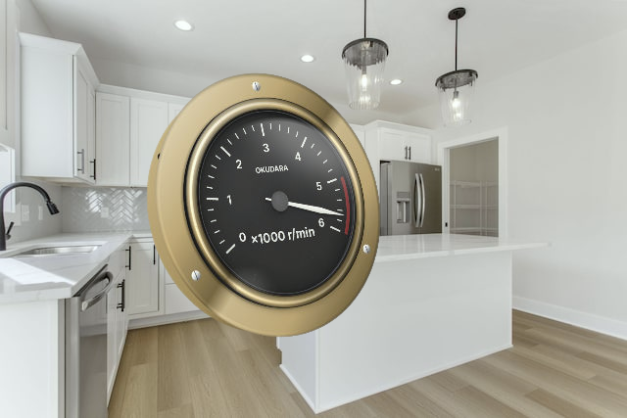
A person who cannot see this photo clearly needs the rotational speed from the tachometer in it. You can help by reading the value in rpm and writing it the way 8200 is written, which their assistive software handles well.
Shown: 5700
